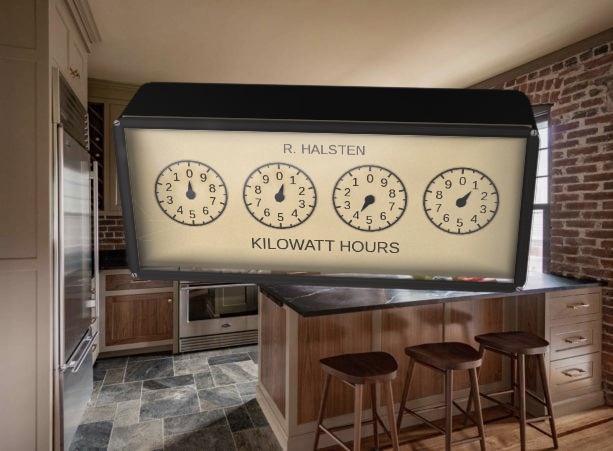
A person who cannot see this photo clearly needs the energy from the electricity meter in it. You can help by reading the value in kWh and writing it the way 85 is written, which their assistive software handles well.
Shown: 41
